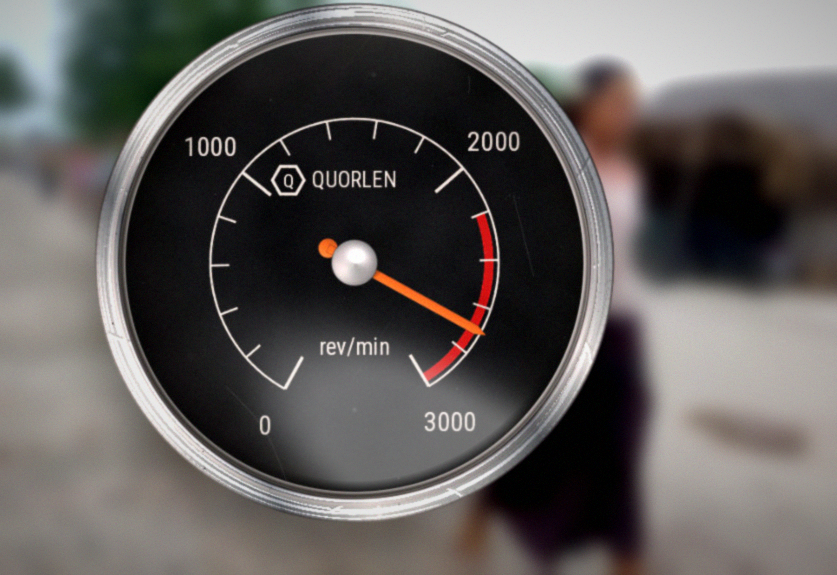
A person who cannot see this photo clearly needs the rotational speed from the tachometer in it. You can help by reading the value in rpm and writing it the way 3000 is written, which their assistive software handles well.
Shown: 2700
